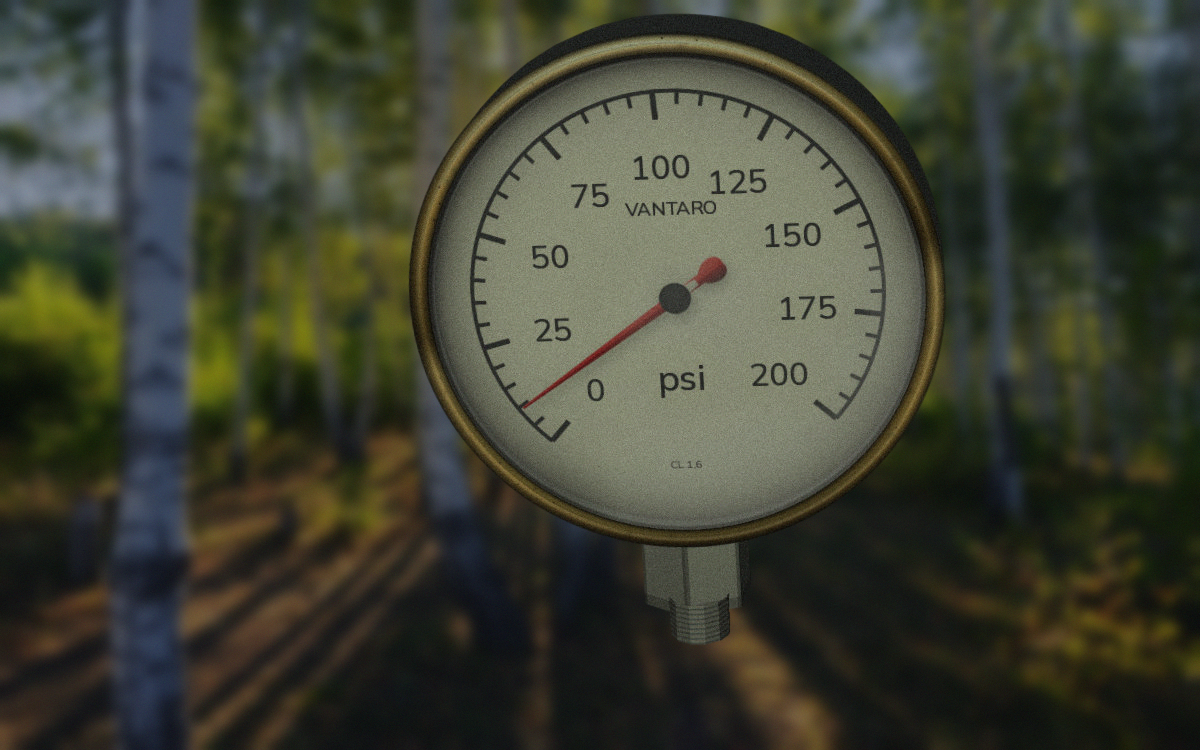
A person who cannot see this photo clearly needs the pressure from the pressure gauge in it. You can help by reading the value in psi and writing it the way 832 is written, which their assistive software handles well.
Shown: 10
